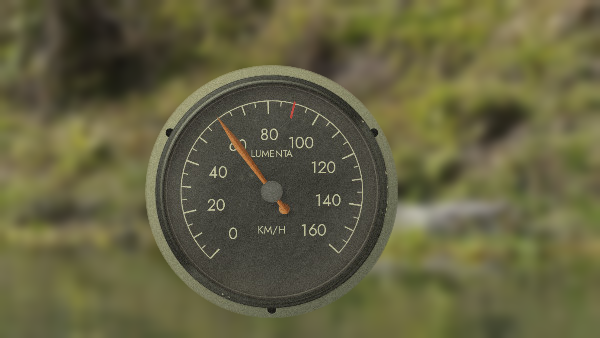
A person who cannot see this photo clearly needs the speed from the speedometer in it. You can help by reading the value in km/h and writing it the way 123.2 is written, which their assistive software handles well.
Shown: 60
